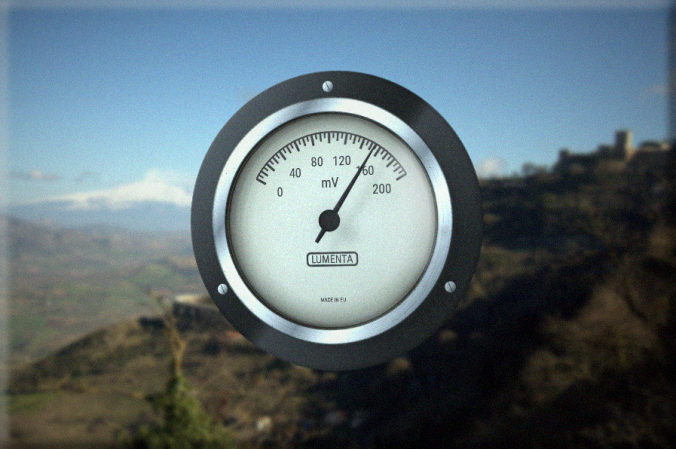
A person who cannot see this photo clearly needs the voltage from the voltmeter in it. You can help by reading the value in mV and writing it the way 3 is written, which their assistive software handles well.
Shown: 155
